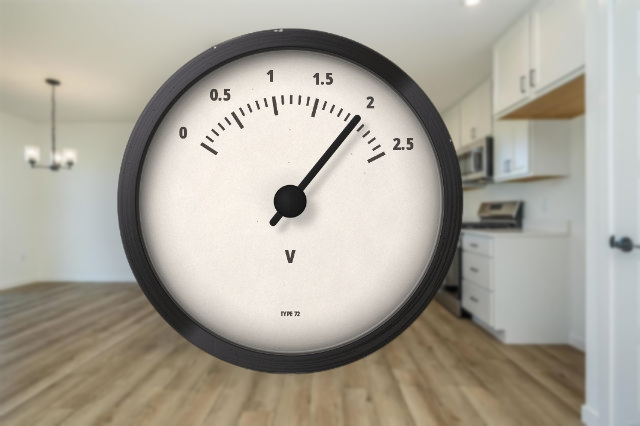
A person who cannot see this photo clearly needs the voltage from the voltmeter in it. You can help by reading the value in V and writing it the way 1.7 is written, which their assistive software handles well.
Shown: 2
